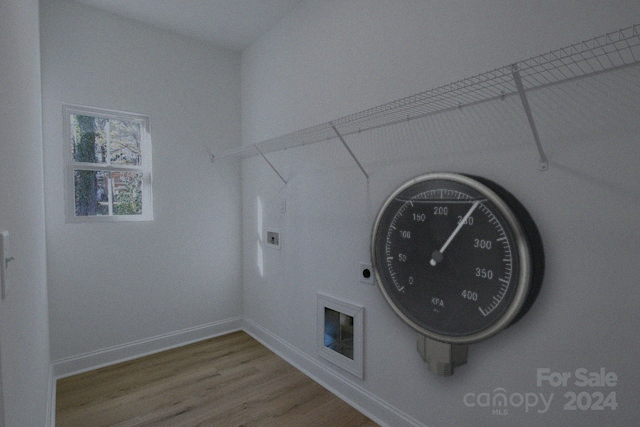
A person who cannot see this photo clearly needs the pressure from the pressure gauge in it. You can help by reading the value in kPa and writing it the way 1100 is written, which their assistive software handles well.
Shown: 250
